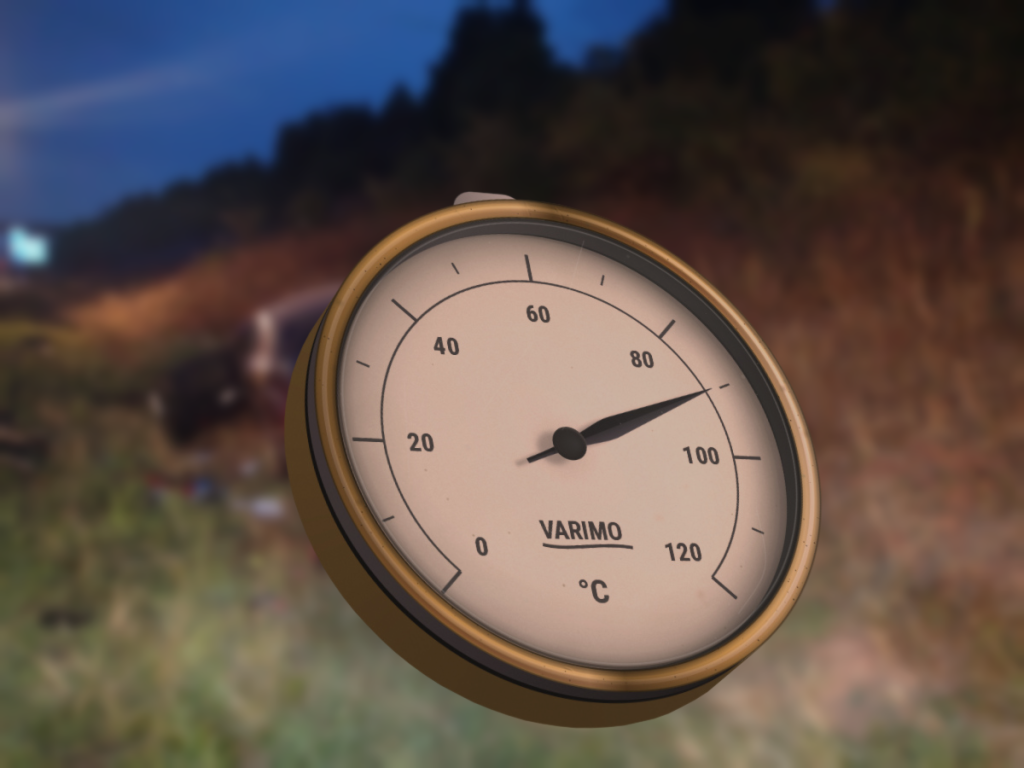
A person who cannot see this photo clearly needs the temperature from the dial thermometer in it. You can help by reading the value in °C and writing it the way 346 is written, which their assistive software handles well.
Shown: 90
